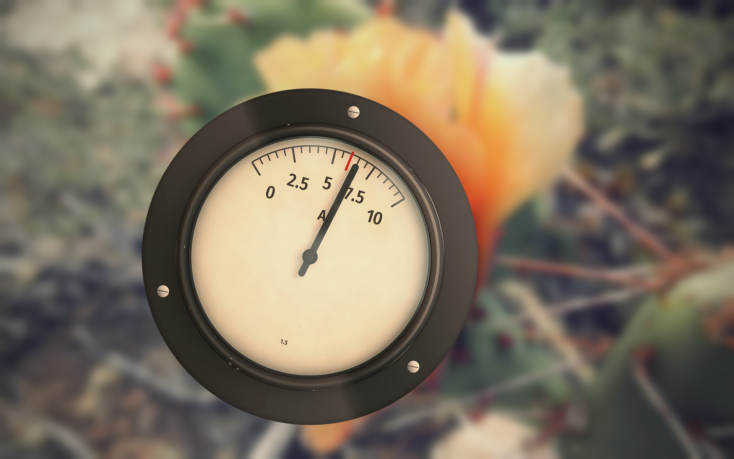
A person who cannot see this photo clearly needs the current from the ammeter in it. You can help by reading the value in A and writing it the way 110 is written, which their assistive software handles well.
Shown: 6.5
